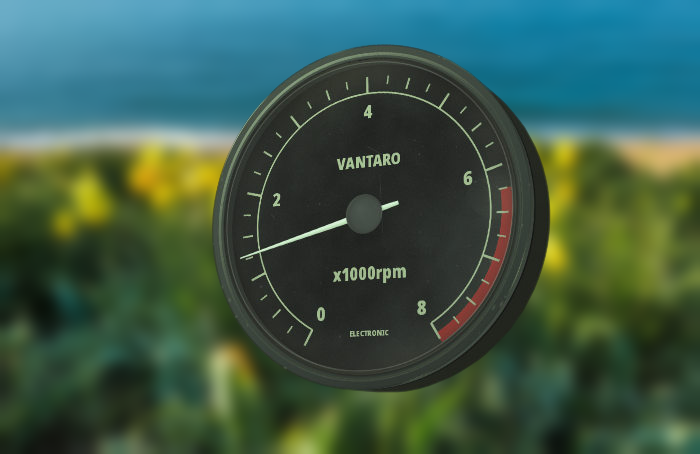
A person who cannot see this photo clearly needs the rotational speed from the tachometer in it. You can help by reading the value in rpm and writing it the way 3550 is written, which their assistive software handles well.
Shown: 1250
